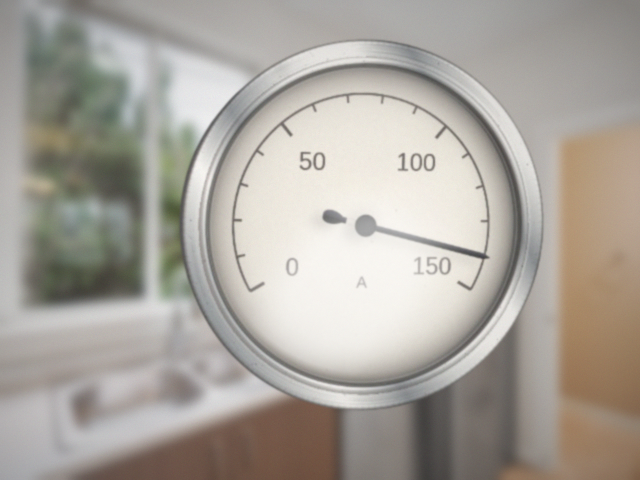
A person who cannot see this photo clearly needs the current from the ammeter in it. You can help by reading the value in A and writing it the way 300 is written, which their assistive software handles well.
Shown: 140
